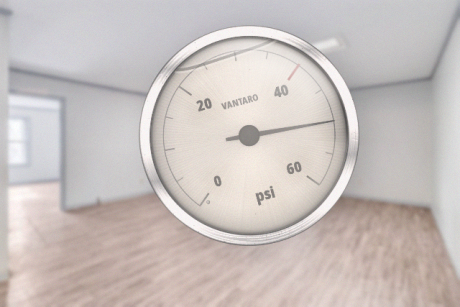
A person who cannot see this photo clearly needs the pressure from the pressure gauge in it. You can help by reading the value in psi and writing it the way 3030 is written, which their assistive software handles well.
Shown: 50
